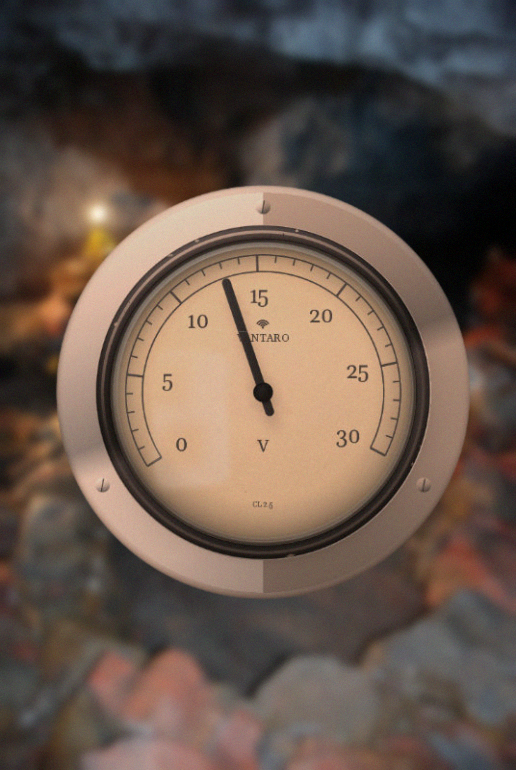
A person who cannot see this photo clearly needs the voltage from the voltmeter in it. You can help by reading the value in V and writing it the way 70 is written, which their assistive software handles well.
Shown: 13
